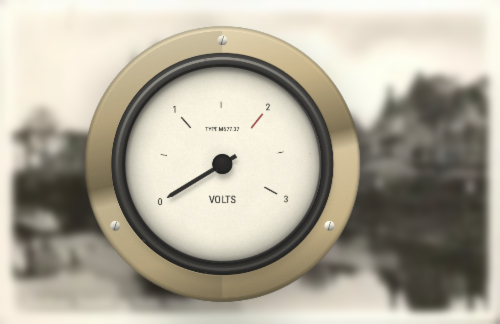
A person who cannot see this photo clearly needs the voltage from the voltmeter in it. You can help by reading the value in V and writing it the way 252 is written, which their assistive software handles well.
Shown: 0
